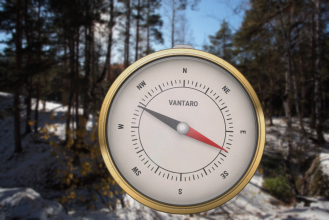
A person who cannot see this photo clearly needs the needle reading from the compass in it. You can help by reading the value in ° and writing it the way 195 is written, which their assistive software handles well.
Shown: 115
